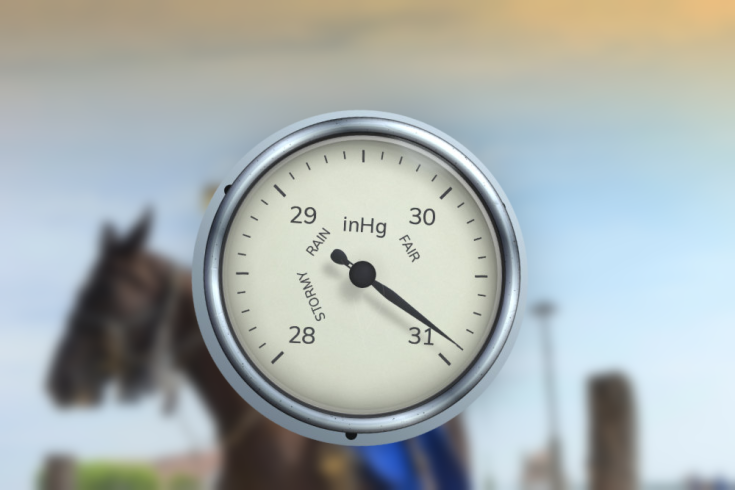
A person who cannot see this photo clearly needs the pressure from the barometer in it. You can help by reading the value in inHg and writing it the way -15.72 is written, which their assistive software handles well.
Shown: 30.9
